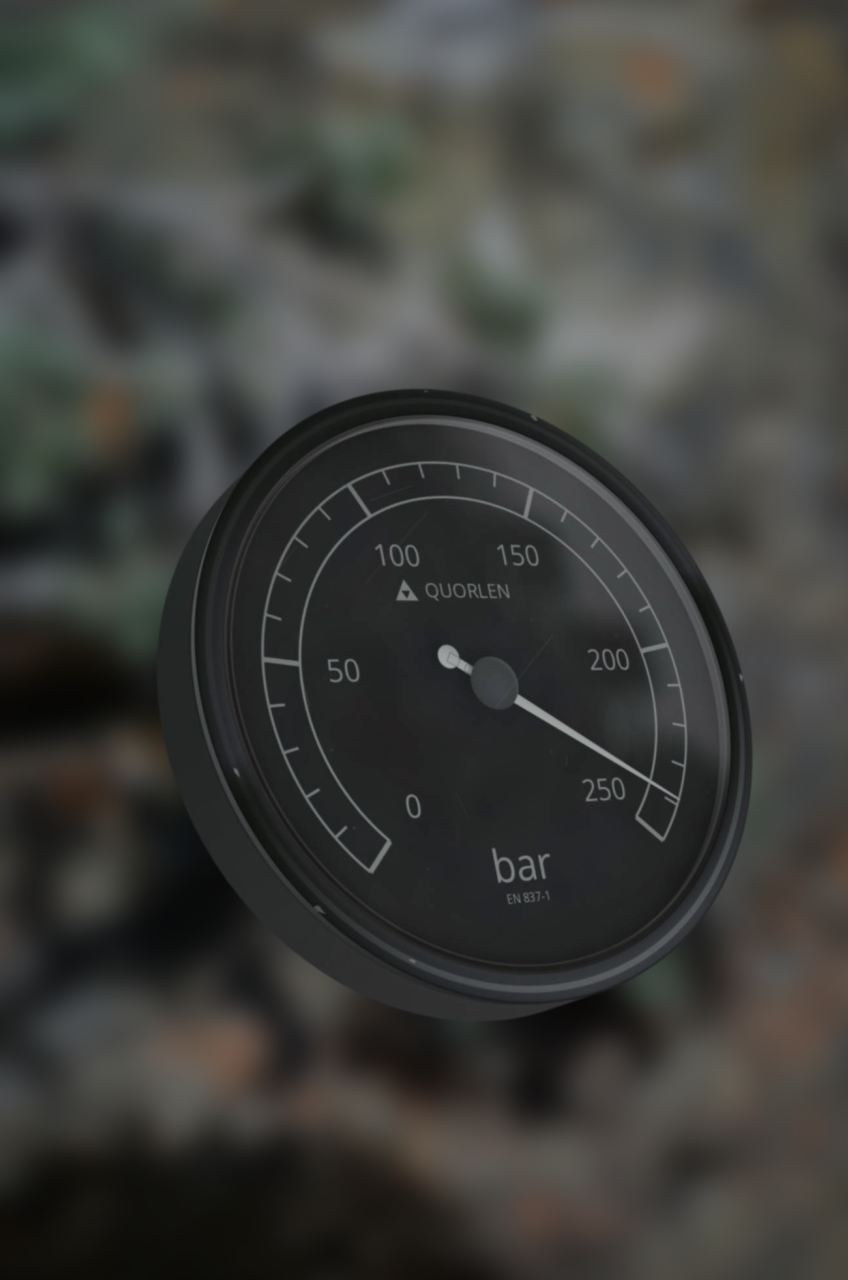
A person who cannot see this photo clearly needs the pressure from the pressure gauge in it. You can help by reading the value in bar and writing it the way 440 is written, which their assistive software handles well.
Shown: 240
